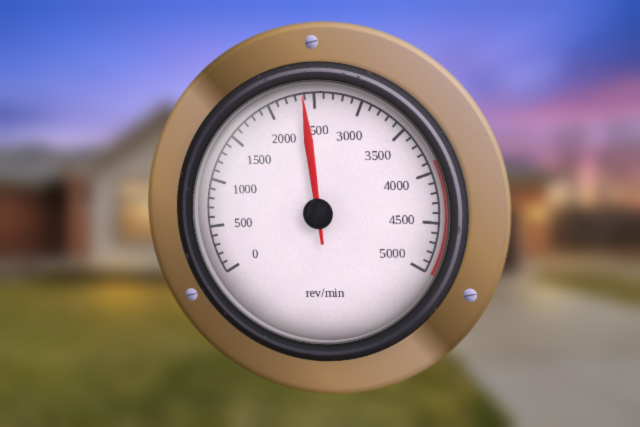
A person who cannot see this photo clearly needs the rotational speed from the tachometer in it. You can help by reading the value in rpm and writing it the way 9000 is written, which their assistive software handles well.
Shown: 2400
